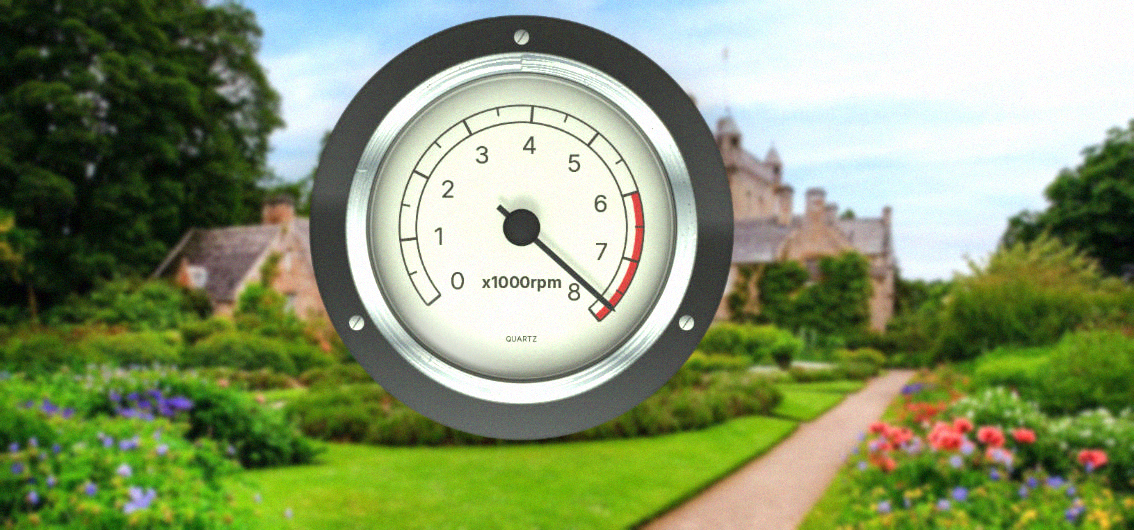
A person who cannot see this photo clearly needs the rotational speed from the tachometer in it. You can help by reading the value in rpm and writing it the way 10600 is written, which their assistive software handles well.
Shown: 7750
